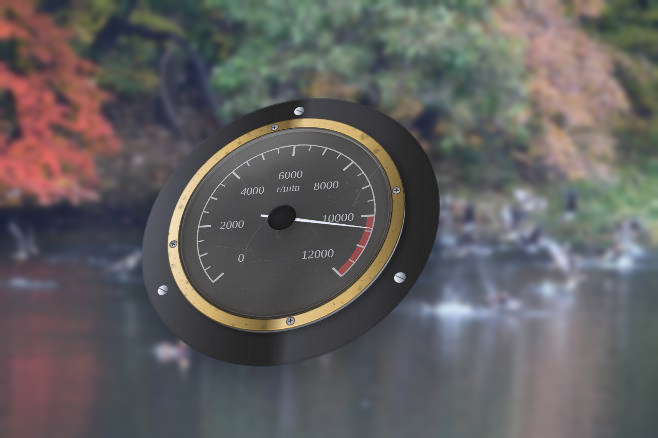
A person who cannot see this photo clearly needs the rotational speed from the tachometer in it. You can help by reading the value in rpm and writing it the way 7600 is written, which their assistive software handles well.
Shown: 10500
